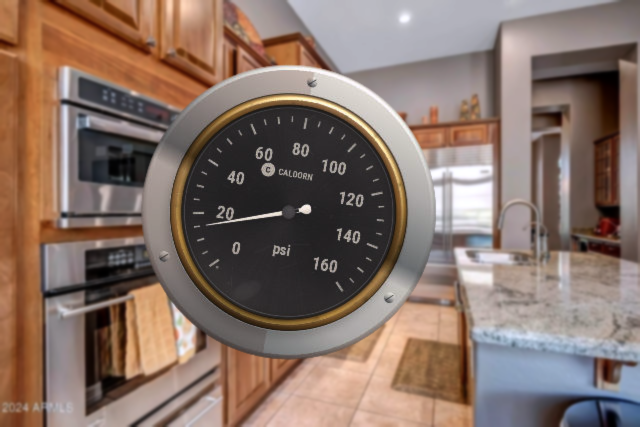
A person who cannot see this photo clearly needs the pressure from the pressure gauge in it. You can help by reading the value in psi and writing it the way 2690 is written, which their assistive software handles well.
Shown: 15
